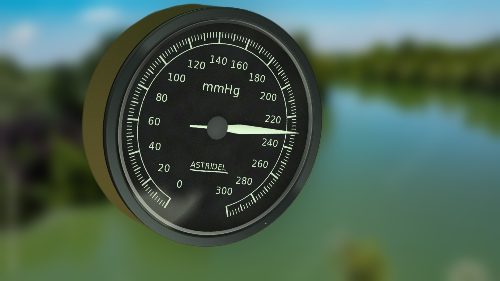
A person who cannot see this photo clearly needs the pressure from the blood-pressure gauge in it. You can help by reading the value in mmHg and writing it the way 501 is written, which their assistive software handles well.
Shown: 230
